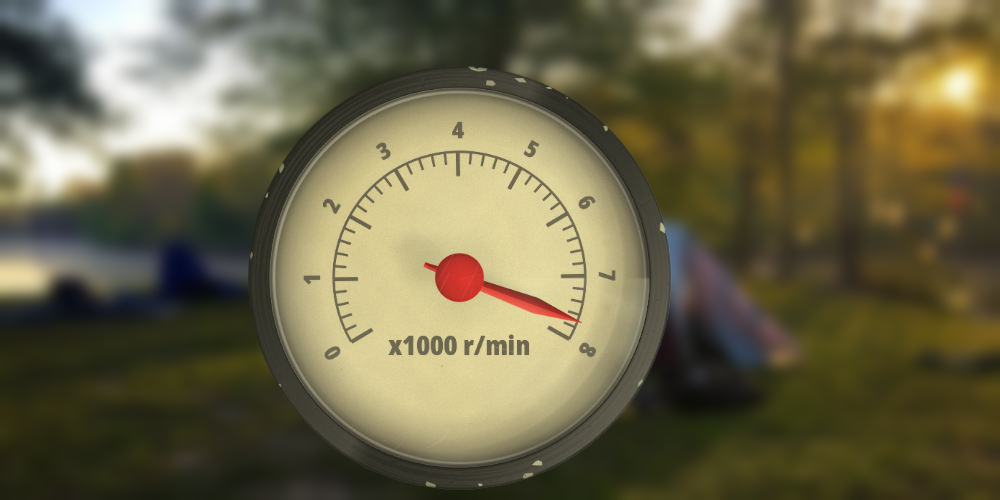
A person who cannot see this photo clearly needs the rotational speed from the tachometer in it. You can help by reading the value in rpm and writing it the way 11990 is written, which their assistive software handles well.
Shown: 7700
